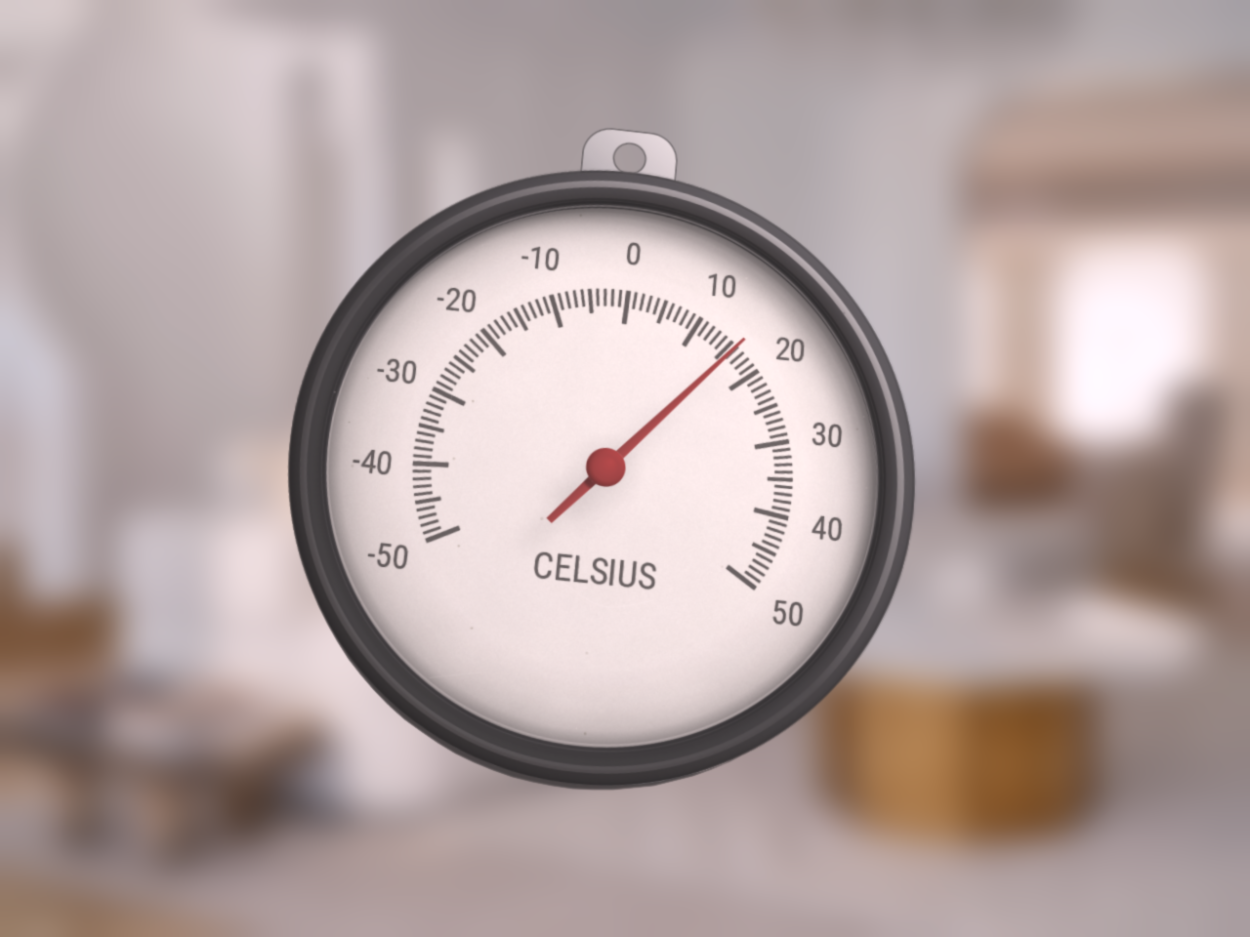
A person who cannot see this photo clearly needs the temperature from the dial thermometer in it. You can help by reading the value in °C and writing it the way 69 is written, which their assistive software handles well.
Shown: 16
